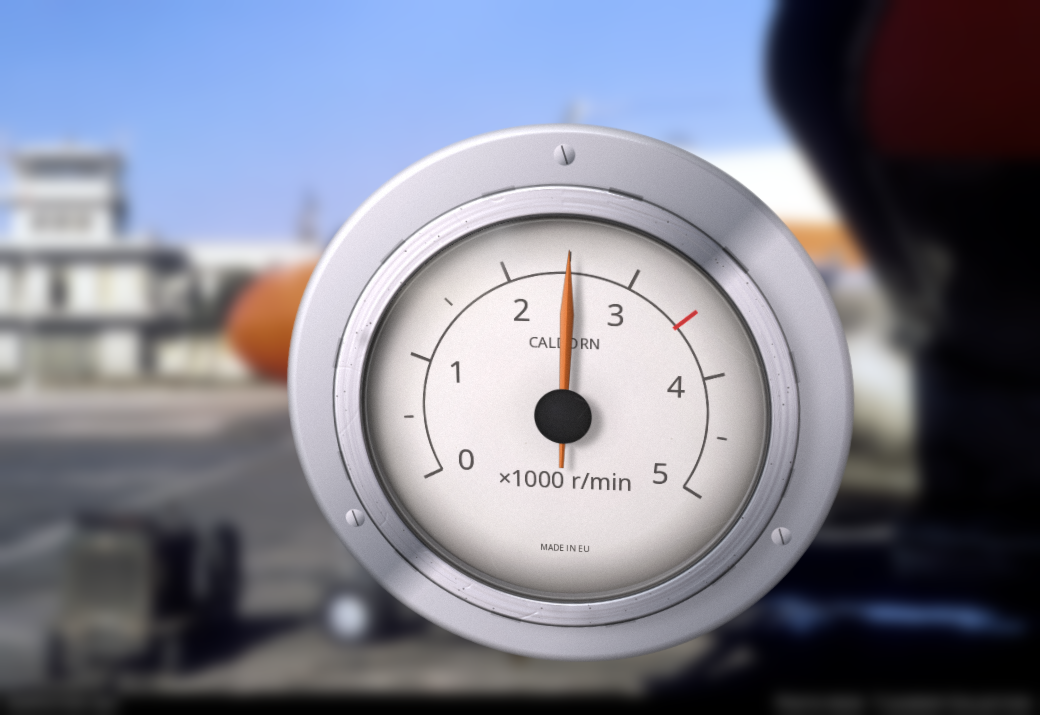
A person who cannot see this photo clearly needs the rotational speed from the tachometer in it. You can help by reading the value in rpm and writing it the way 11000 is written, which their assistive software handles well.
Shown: 2500
